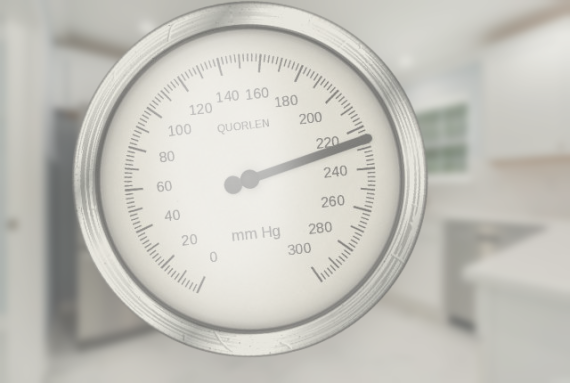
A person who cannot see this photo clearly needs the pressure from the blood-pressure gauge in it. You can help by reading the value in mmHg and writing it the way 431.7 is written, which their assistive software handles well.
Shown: 226
